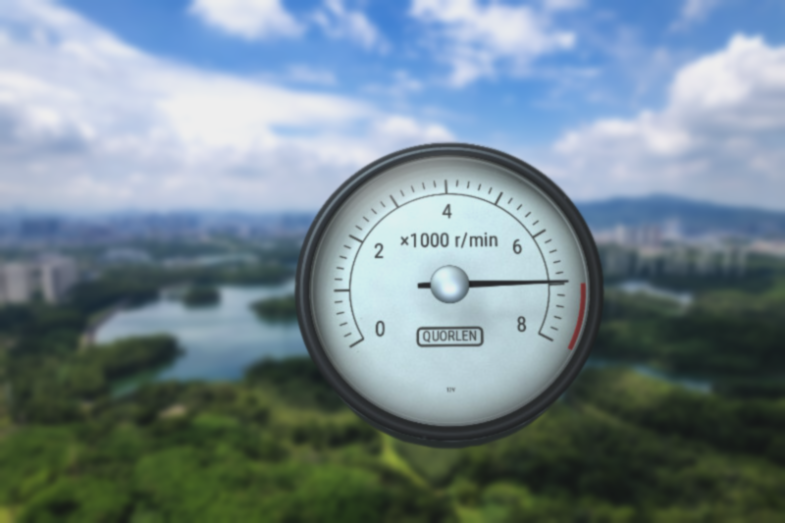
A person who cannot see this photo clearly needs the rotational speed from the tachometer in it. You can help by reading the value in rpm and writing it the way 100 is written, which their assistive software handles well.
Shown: 7000
